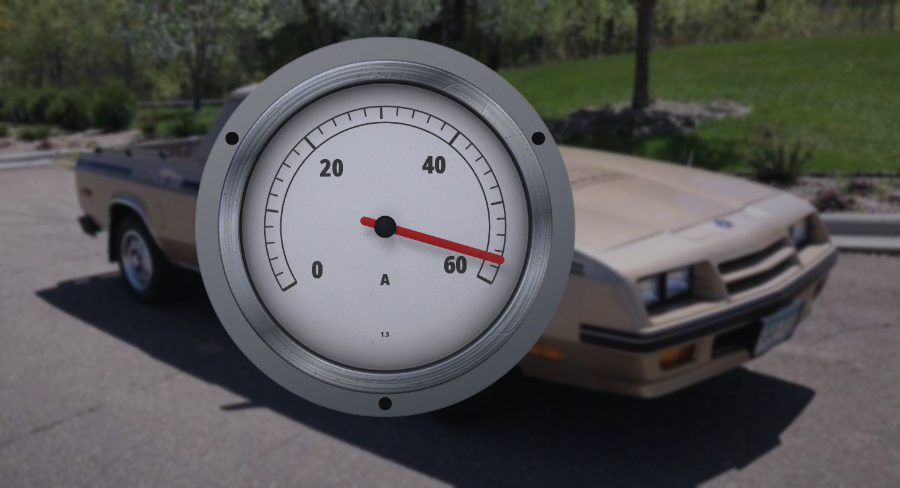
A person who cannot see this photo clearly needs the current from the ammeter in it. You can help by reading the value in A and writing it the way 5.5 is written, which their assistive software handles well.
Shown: 57
